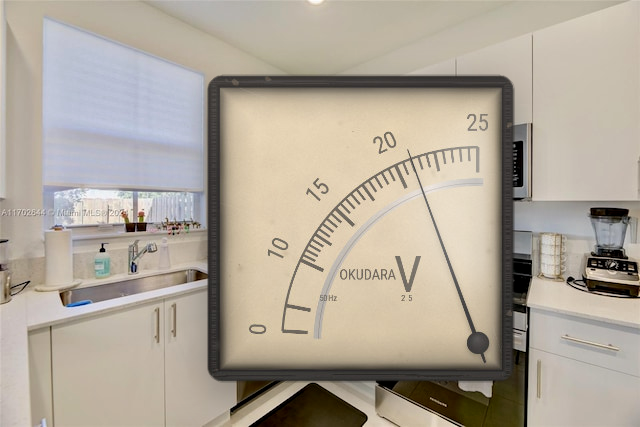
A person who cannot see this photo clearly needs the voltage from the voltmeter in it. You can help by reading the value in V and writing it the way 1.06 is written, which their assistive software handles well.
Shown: 21
